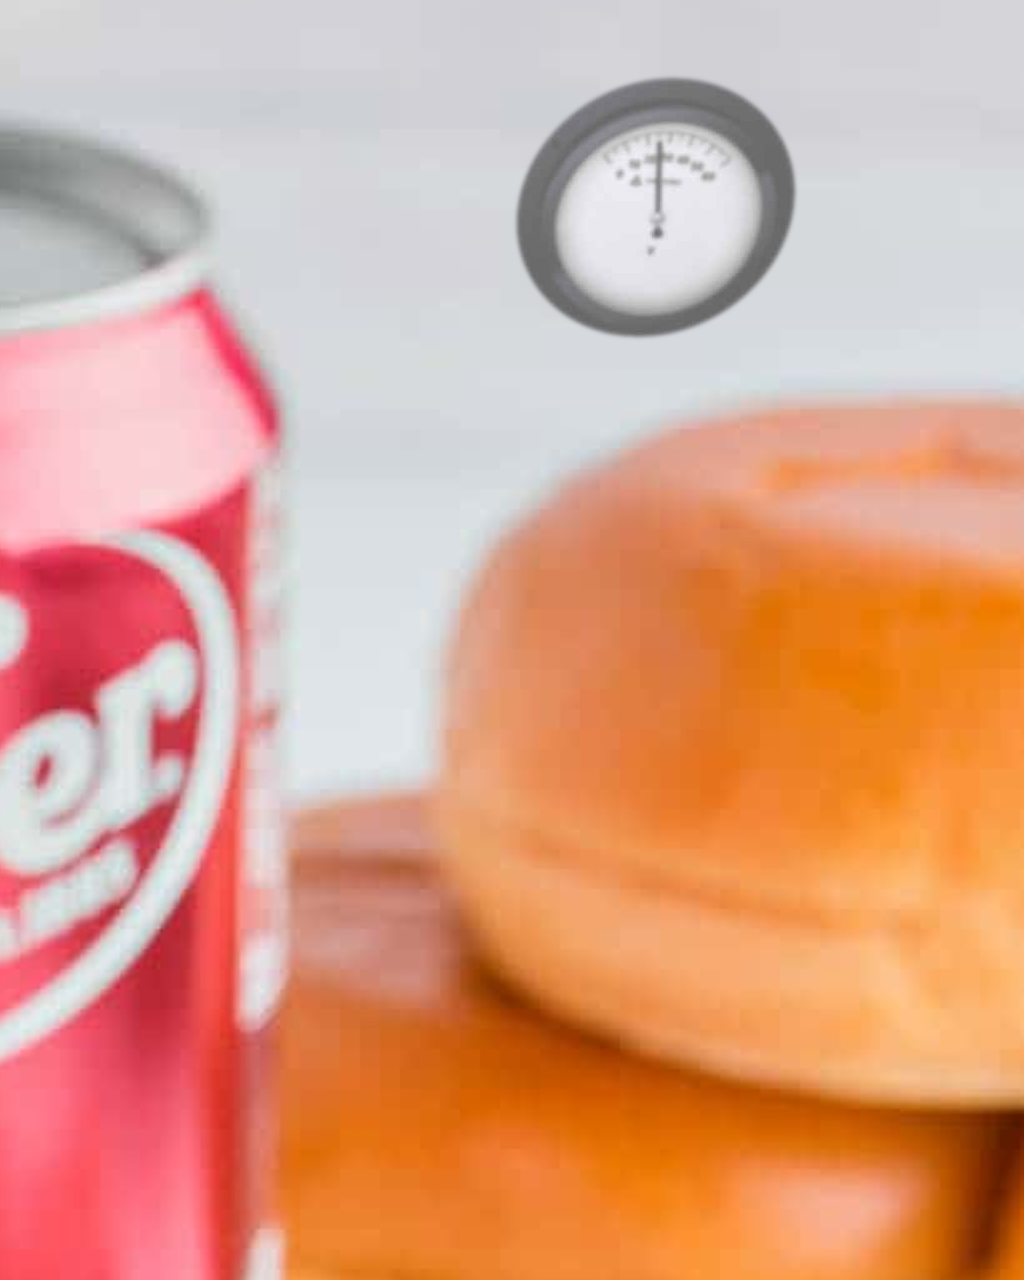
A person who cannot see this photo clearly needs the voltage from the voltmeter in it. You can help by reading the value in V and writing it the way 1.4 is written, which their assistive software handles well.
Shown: 25
